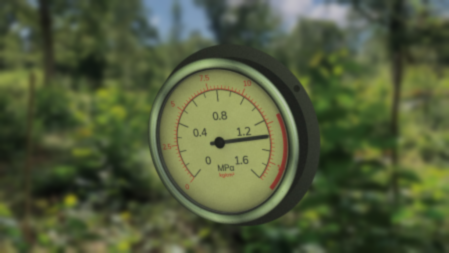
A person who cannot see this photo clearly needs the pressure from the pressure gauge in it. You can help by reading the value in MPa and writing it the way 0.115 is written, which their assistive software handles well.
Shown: 1.3
